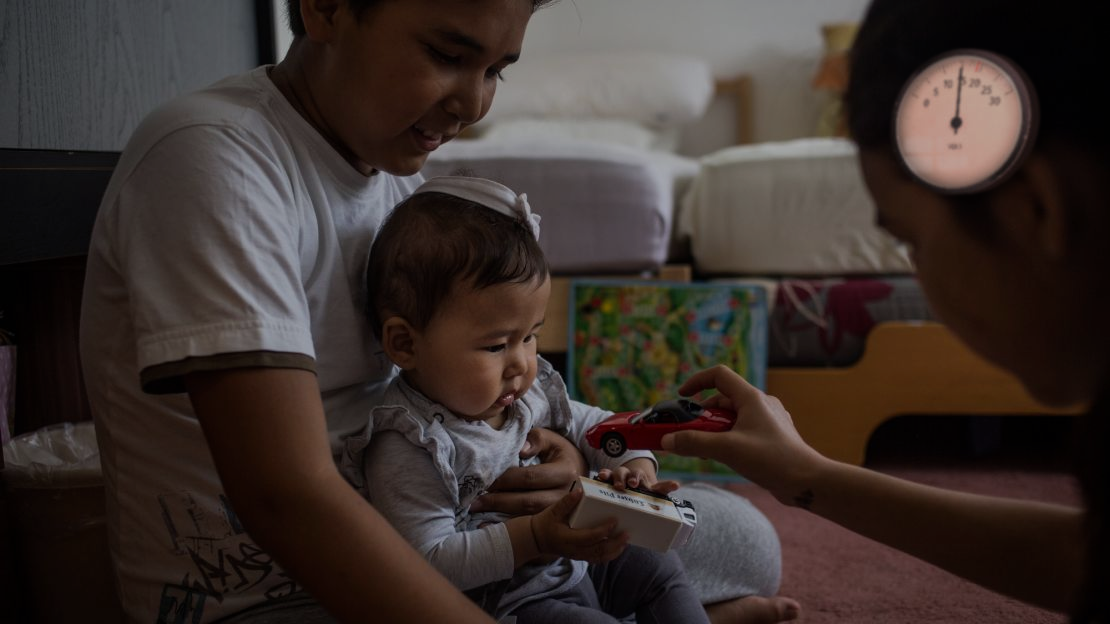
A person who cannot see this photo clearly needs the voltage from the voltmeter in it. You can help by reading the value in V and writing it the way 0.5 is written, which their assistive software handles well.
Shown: 15
